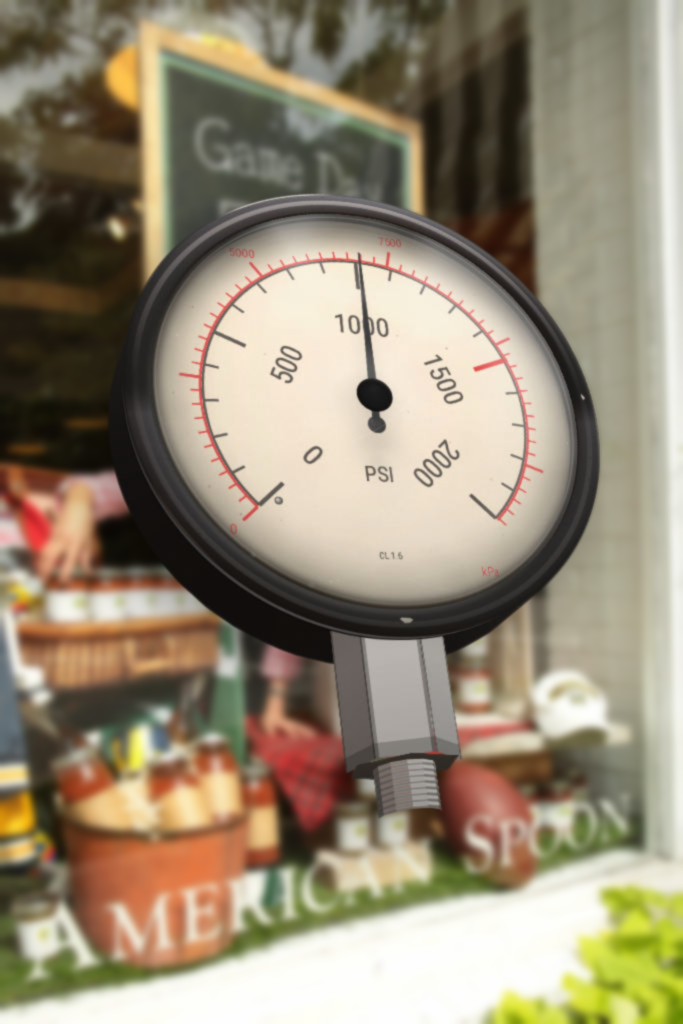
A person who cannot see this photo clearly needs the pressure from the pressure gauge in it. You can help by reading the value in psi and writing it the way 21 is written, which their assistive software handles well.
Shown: 1000
